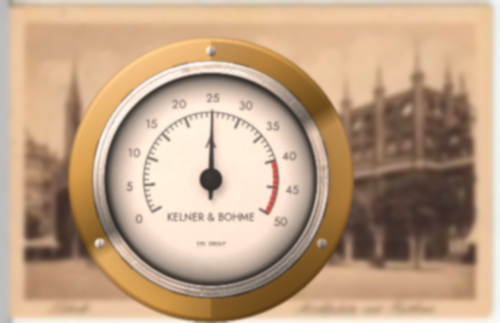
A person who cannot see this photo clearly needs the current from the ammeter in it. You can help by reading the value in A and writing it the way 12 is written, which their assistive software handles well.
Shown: 25
